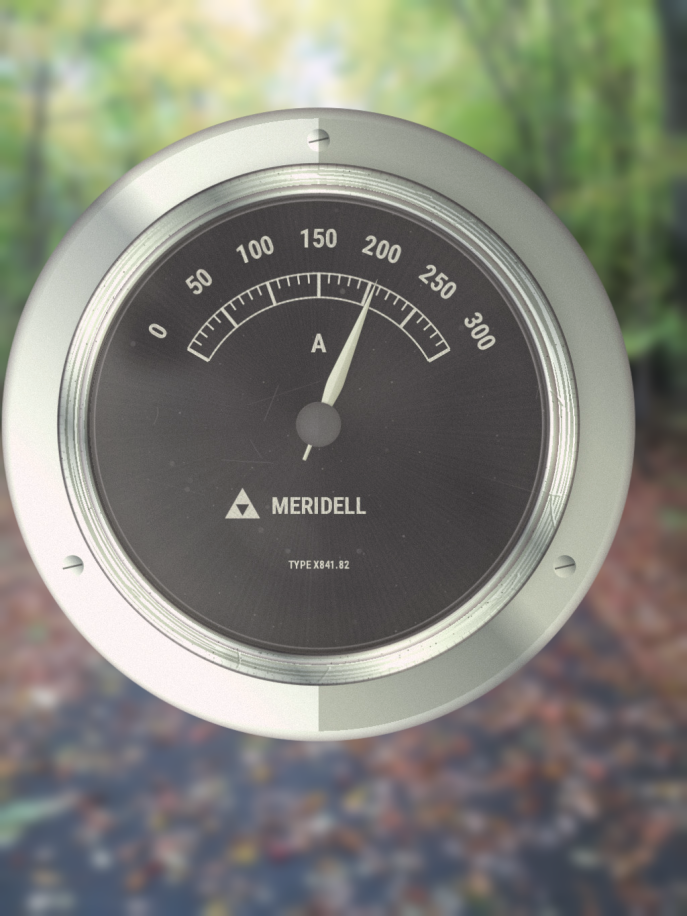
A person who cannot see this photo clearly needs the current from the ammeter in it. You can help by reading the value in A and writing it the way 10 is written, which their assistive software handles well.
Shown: 205
